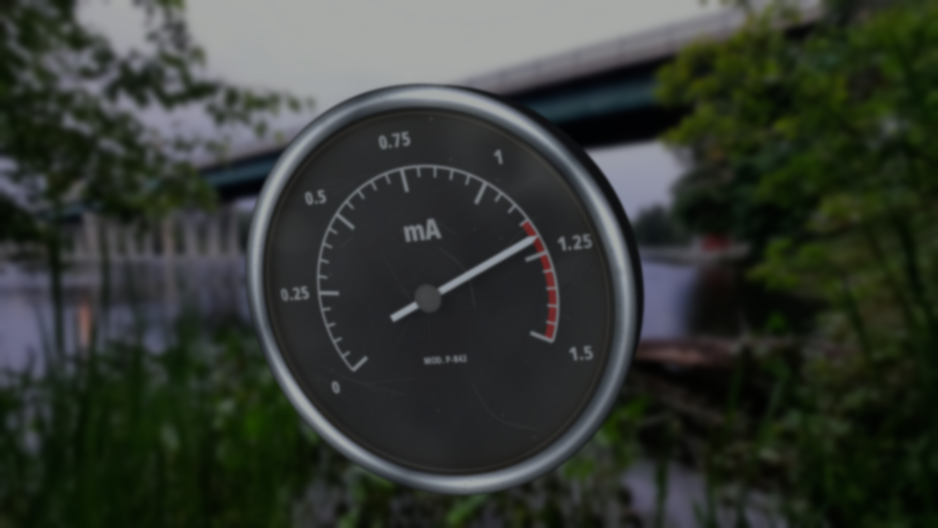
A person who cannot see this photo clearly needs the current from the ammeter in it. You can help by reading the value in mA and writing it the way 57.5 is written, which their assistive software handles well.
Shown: 1.2
